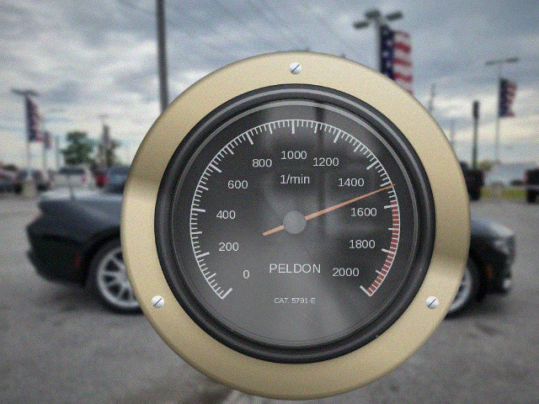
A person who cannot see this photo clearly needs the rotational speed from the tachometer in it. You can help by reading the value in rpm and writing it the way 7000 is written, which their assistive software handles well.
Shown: 1520
